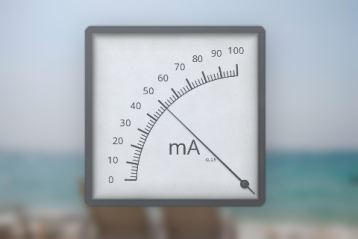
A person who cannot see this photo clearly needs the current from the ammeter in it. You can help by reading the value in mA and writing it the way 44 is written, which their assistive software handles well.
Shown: 50
